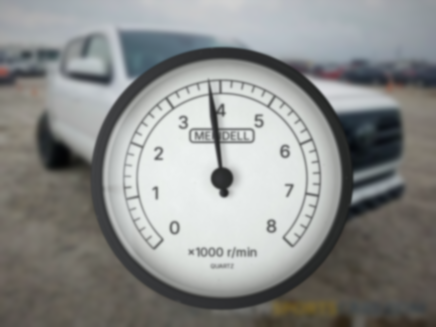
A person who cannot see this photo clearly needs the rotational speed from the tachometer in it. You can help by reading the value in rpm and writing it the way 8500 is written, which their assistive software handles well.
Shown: 3800
